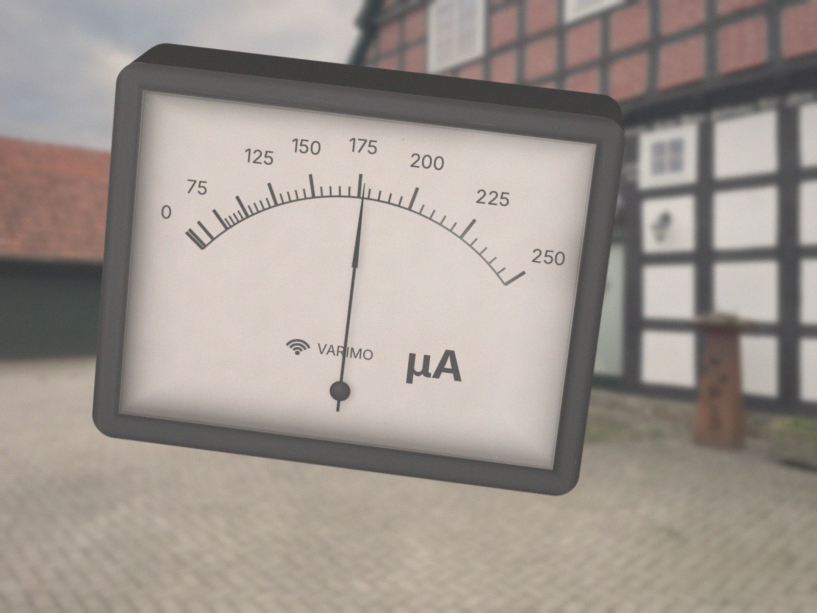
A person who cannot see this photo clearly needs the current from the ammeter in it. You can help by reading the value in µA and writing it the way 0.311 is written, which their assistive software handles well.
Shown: 177.5
